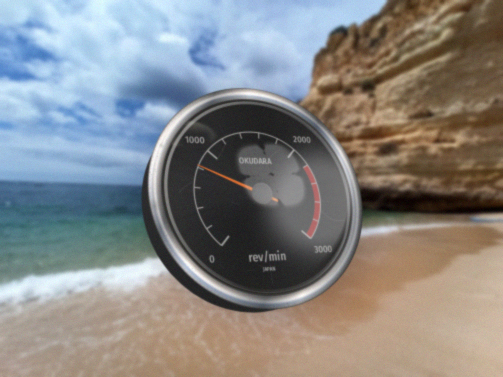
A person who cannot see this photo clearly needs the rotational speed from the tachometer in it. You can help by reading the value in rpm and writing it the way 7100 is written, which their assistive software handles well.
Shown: 800
